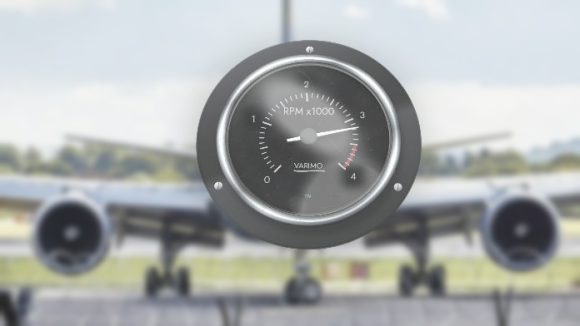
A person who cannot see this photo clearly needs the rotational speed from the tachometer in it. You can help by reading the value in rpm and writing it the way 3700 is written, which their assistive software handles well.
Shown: 3200
